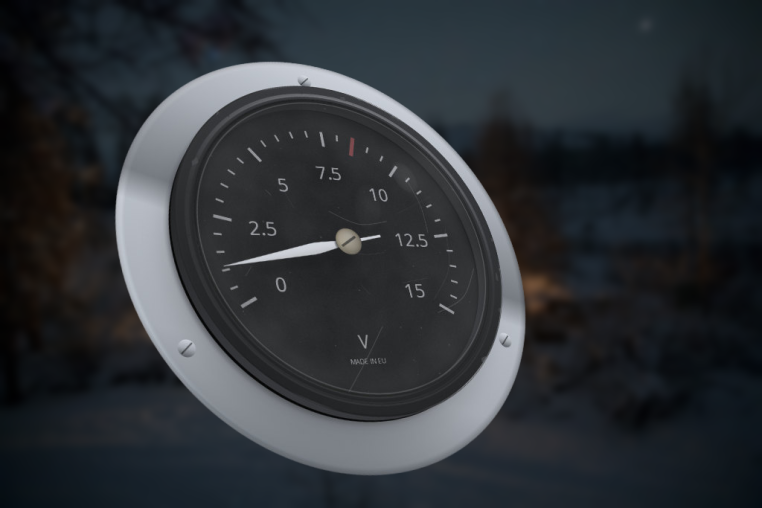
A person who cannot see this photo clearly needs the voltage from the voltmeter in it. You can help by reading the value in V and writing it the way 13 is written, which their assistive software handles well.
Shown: 1
